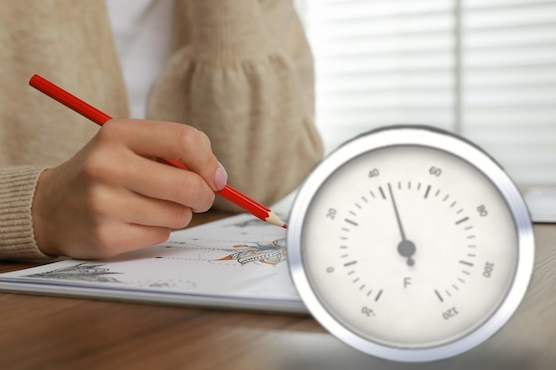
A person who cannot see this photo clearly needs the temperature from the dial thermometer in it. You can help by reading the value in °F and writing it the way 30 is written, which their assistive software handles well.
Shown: 44
